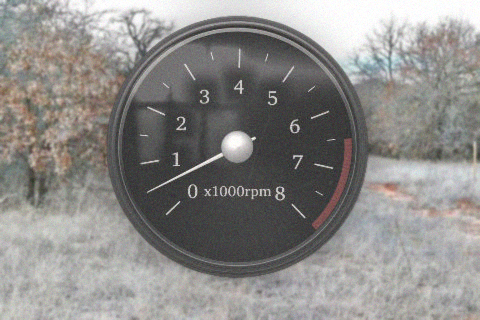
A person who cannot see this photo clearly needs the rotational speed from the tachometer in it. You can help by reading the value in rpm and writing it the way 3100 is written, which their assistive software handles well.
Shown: 500
